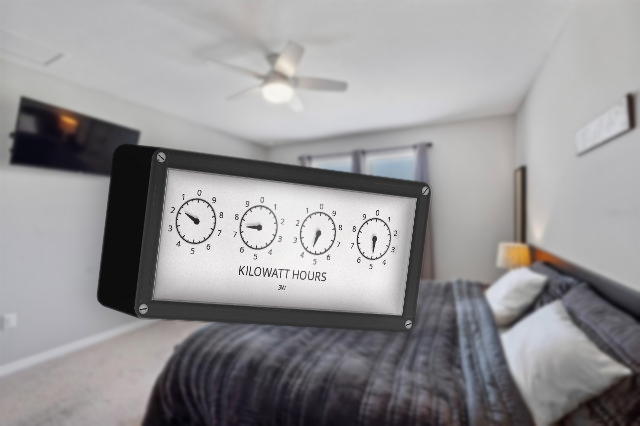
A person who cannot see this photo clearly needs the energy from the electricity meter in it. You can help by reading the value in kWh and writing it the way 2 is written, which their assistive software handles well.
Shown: 1745
